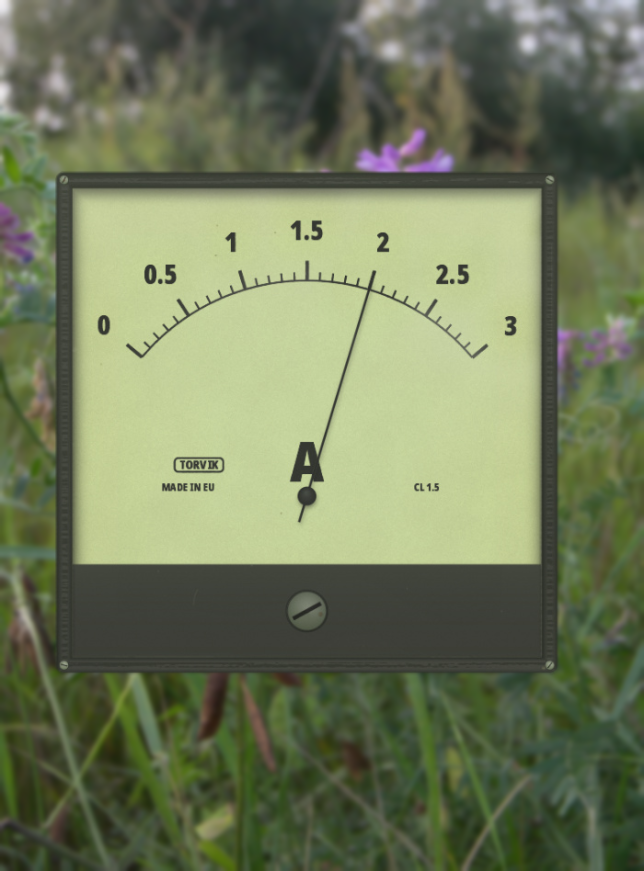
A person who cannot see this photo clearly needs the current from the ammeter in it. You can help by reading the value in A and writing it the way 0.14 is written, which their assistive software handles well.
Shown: 2
